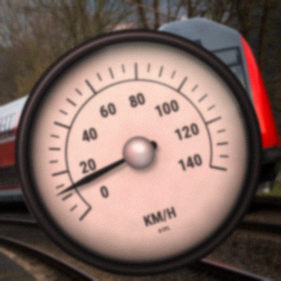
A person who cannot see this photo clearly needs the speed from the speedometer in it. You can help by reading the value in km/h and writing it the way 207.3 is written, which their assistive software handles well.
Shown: 12.5
